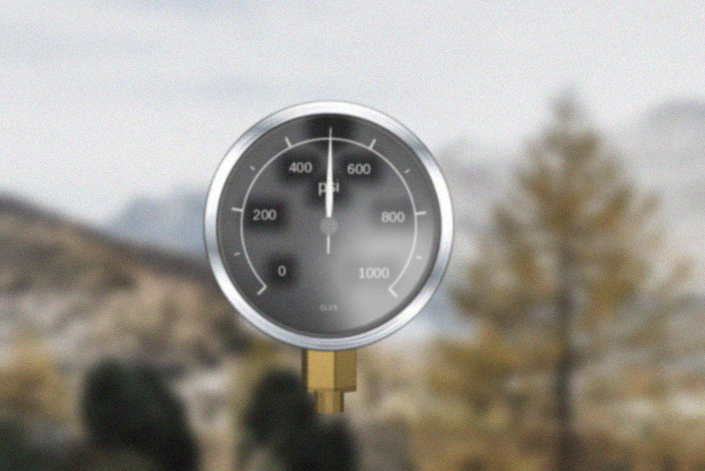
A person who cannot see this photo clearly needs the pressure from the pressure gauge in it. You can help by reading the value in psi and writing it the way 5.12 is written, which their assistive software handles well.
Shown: 500
